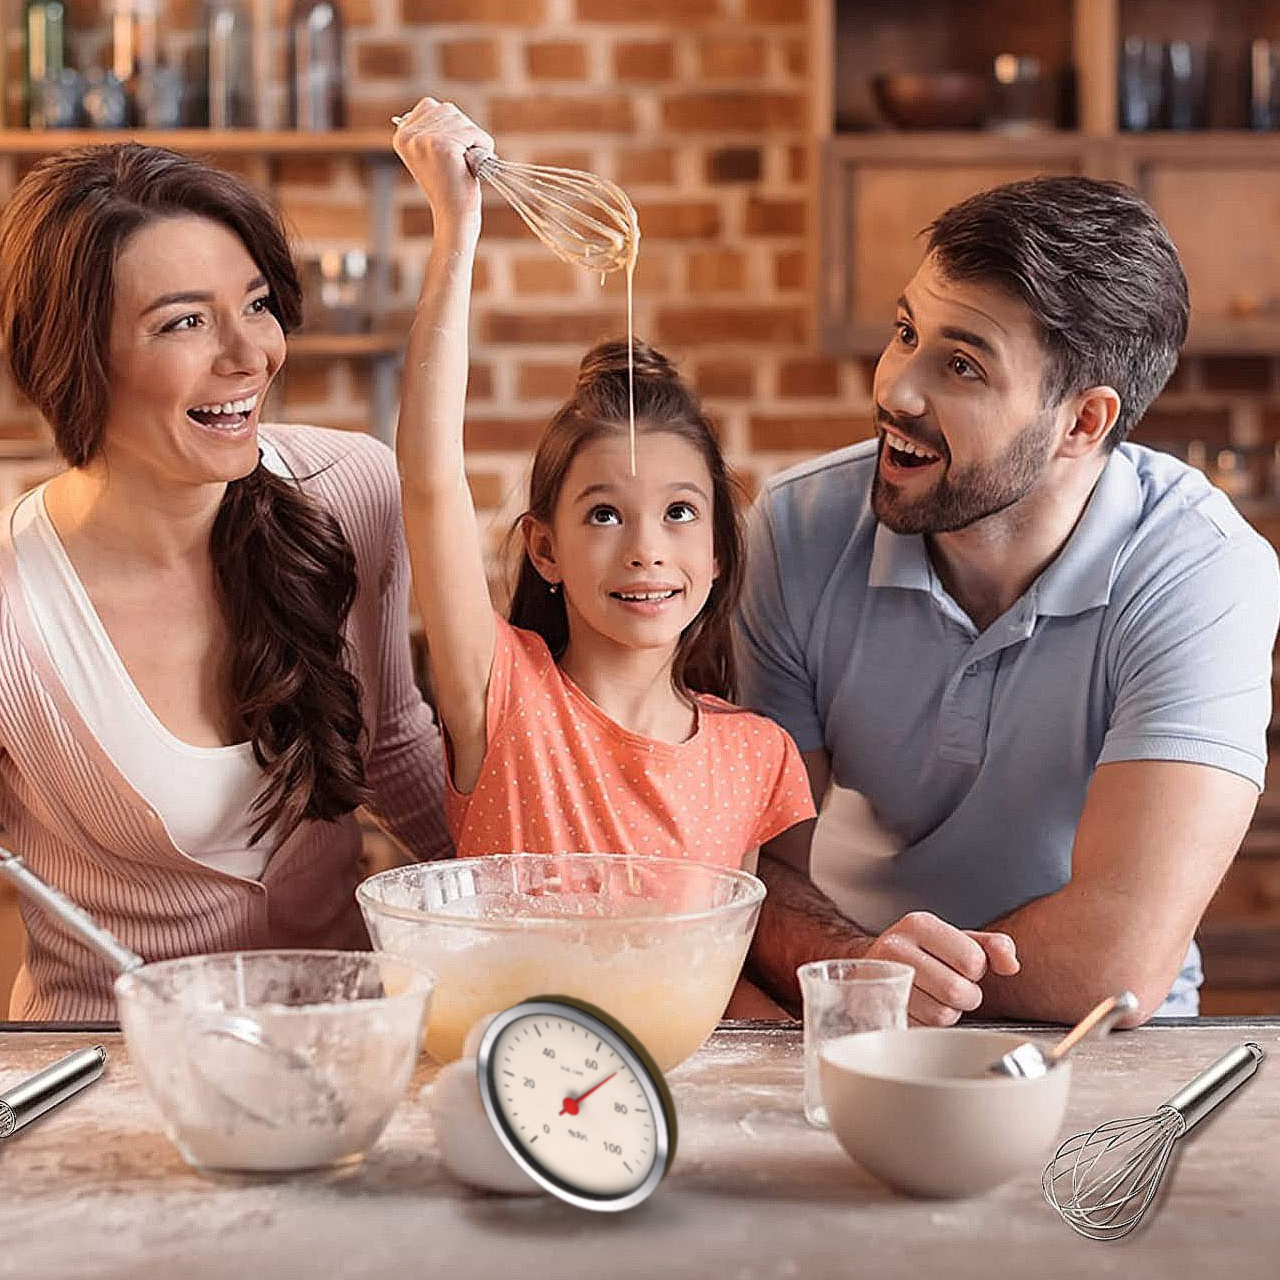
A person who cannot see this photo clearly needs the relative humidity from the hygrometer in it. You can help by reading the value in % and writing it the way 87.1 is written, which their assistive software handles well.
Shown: 68
